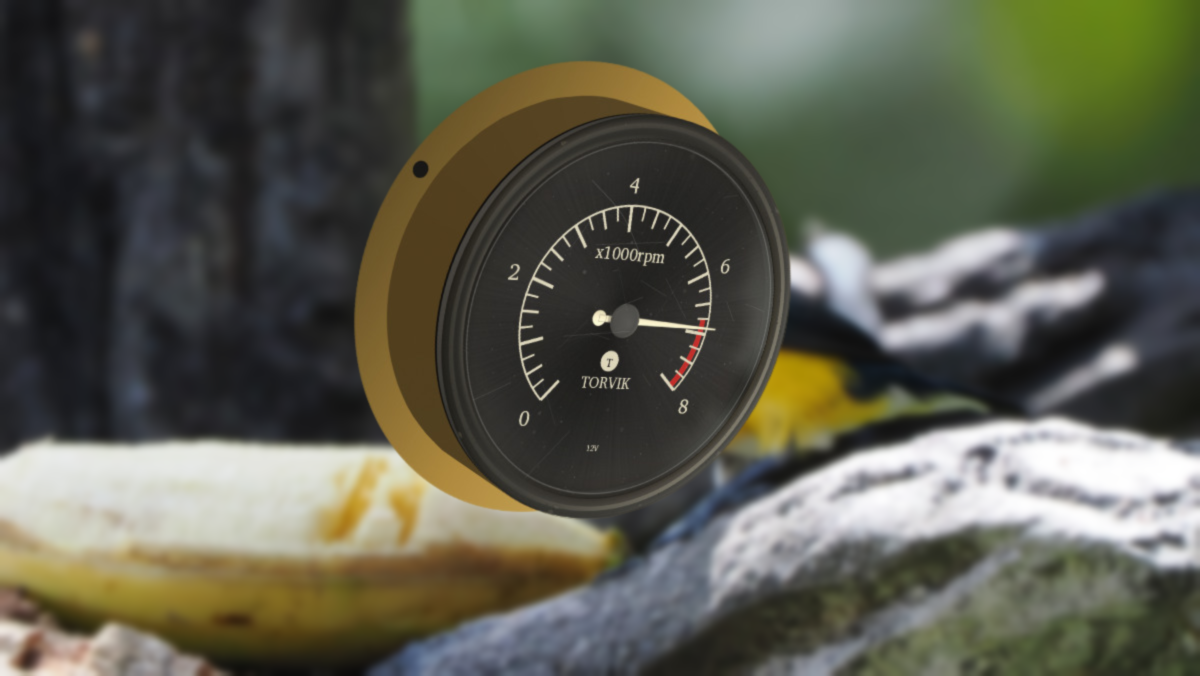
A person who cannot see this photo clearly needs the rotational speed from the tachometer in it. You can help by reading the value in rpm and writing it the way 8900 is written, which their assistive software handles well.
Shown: 6875
